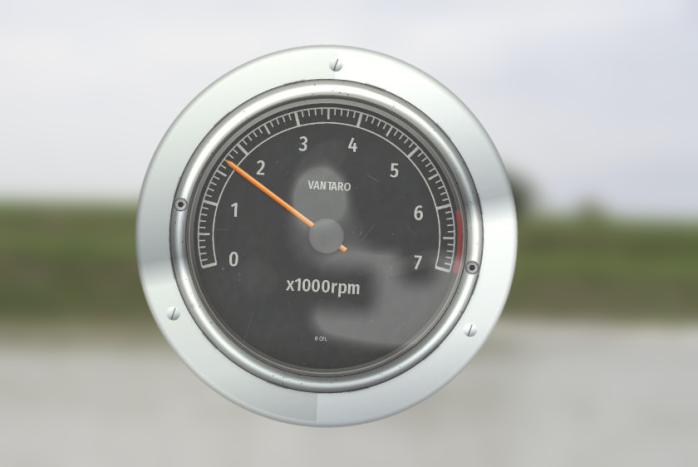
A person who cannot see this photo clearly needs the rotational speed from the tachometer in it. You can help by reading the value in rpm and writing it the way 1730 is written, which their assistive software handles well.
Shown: 1700
